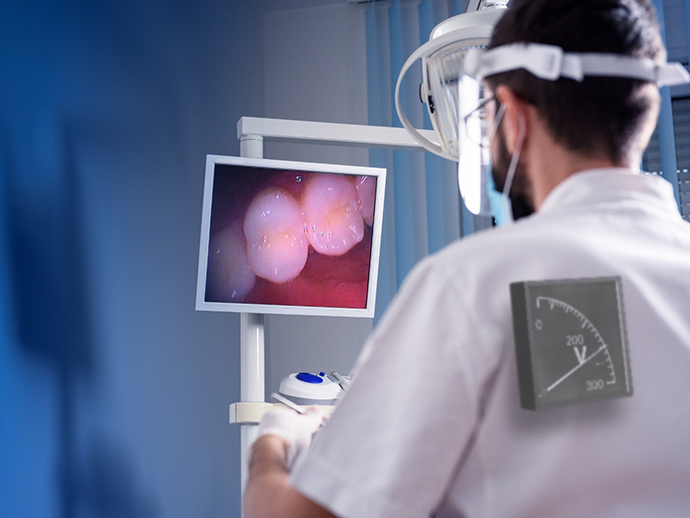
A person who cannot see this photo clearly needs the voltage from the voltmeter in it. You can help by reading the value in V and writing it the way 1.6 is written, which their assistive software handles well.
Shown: 250
